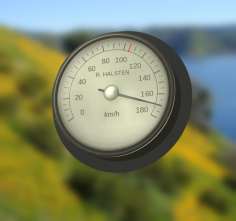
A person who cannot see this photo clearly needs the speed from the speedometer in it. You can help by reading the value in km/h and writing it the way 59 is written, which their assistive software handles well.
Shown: 170
